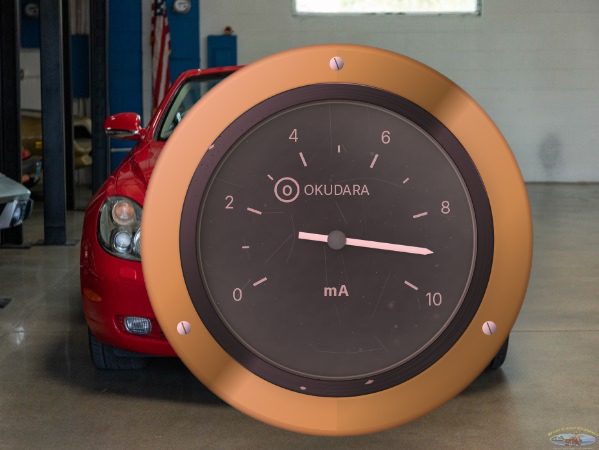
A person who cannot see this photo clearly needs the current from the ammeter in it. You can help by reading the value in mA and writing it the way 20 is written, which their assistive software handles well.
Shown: 9
